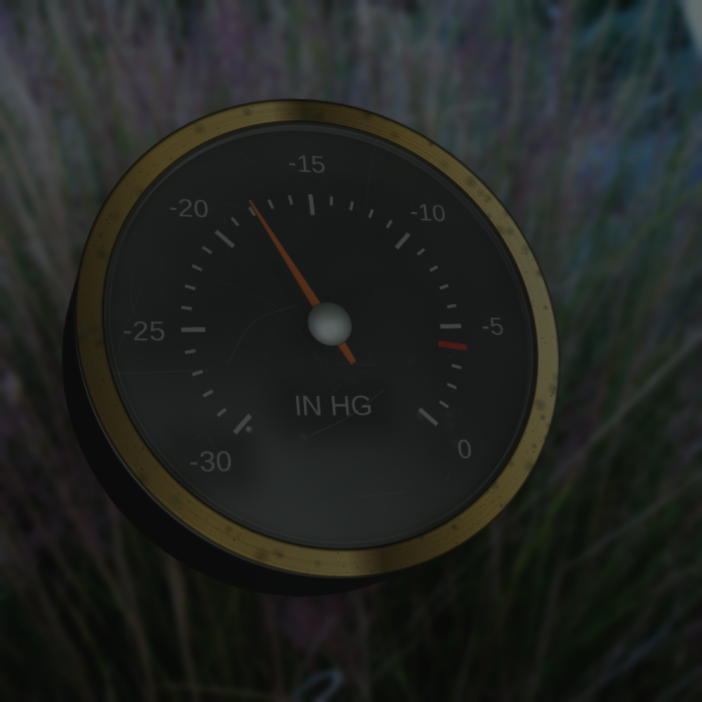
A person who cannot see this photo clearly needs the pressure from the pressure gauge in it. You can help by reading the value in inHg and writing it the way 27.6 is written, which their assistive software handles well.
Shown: -18
